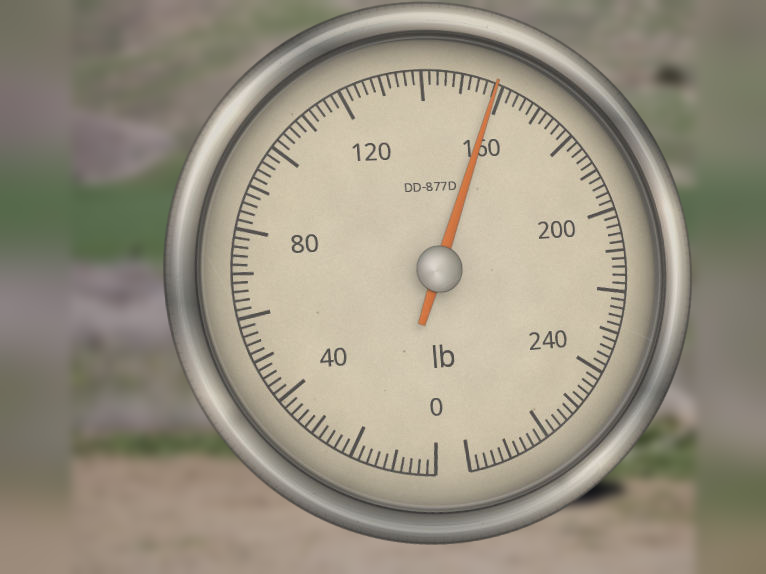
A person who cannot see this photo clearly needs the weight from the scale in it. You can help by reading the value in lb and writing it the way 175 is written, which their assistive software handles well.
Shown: 158
